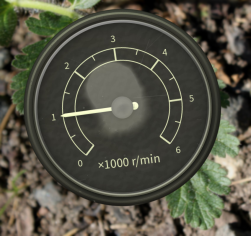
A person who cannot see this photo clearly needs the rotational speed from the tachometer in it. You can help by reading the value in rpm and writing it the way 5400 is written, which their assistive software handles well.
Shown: 1000
